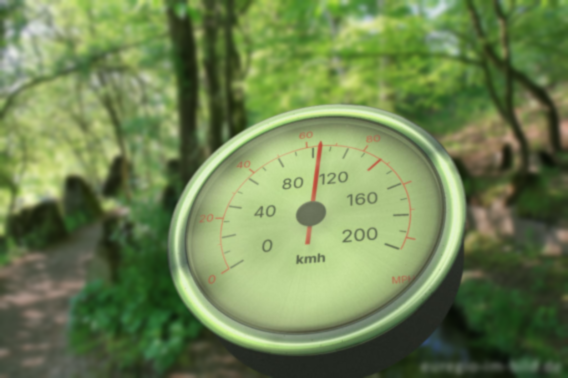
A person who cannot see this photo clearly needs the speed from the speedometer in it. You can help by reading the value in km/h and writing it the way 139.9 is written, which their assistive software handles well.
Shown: 105
